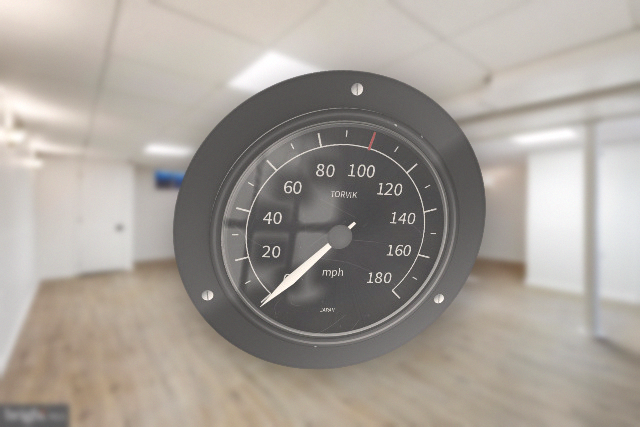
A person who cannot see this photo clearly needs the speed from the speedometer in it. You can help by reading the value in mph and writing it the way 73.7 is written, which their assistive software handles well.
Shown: 0
